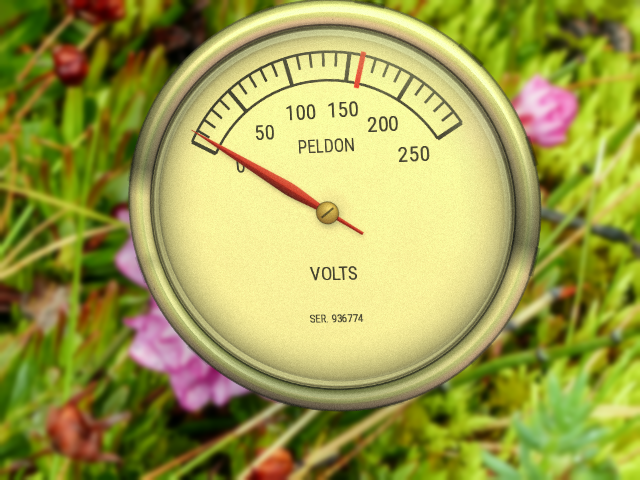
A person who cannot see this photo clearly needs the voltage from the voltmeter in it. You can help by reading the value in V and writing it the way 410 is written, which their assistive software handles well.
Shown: 10
